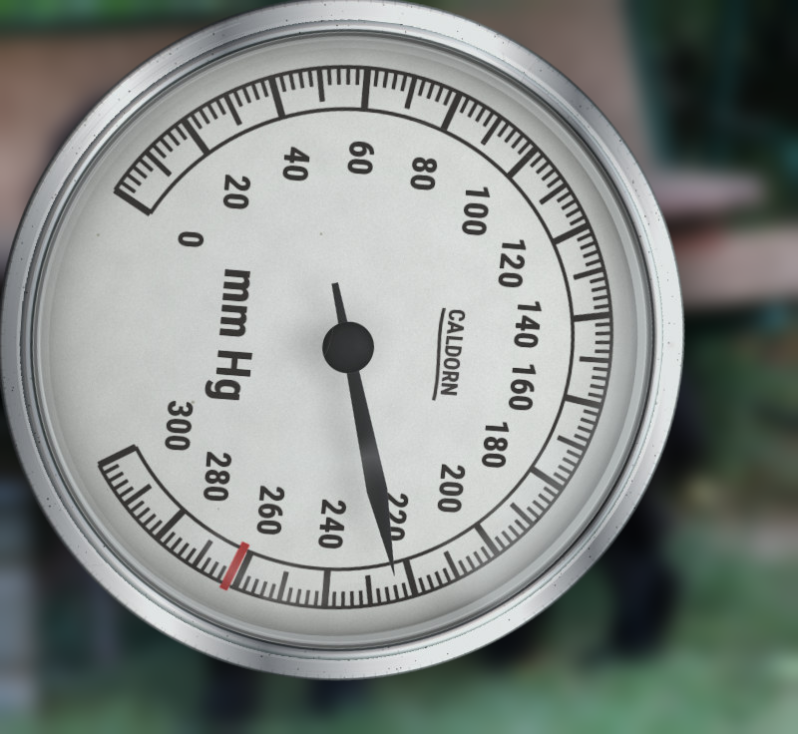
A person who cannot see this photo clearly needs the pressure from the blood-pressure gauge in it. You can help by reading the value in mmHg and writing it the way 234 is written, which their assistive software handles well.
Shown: 224
